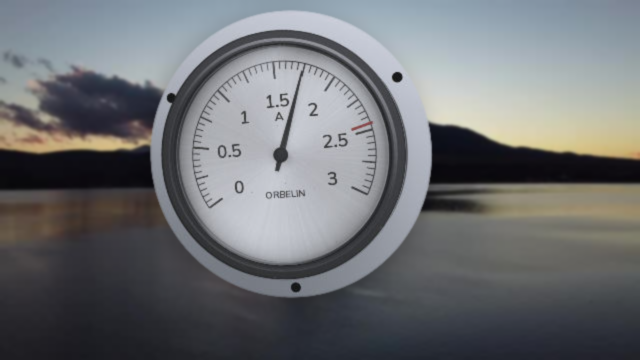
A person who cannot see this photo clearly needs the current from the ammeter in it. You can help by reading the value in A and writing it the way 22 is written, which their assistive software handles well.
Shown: 1.75
